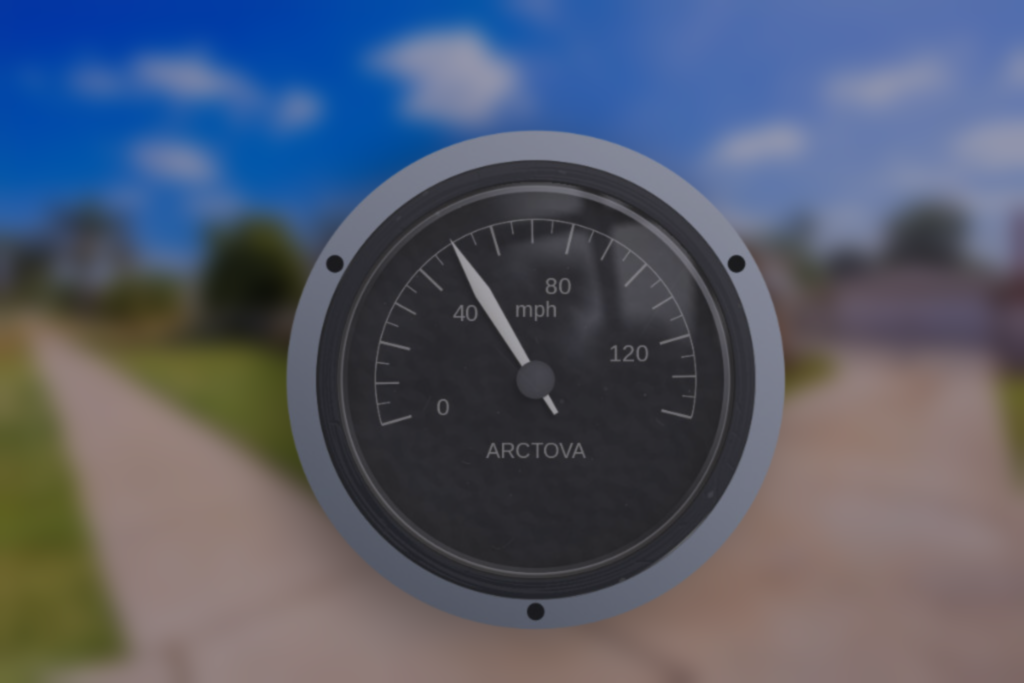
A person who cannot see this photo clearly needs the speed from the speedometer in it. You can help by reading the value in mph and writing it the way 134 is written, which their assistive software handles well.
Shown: 50
